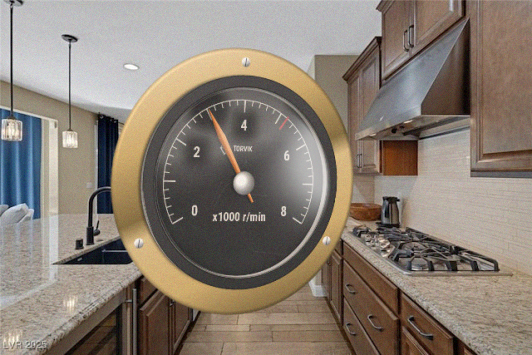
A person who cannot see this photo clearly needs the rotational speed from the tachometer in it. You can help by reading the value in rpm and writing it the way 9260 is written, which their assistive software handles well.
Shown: 3000
